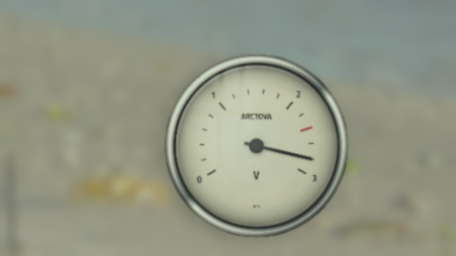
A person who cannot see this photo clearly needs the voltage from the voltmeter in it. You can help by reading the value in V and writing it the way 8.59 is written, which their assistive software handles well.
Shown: 2.8
